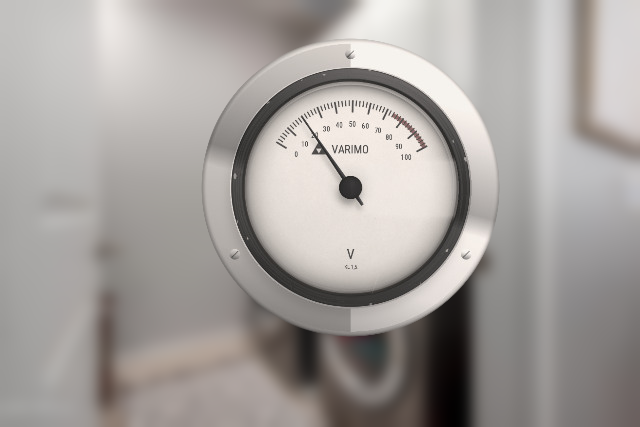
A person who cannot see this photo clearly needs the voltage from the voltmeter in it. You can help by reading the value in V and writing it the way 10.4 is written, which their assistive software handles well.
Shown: 20
